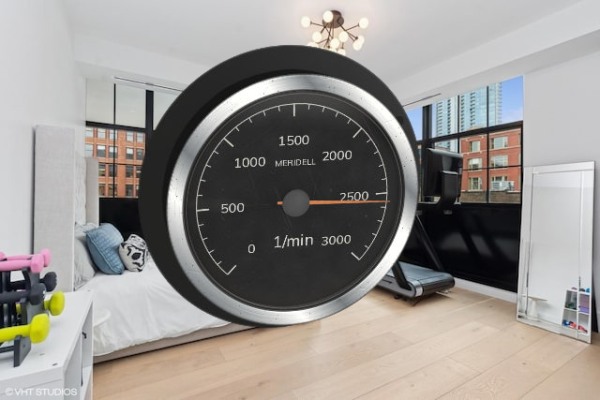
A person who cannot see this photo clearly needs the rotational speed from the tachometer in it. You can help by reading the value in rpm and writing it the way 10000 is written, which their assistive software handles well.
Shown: 2550
